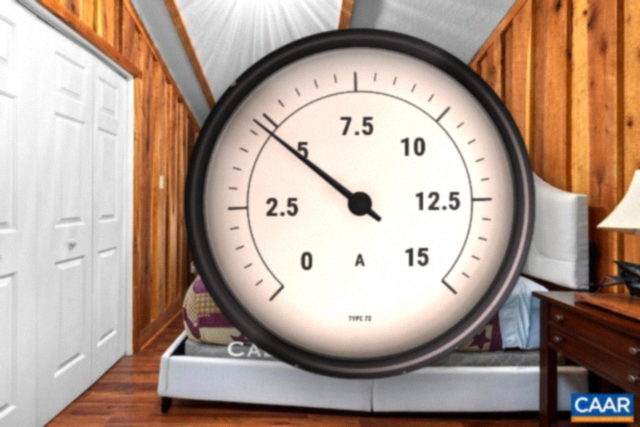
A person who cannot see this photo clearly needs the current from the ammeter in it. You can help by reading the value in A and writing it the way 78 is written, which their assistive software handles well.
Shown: 4.75
